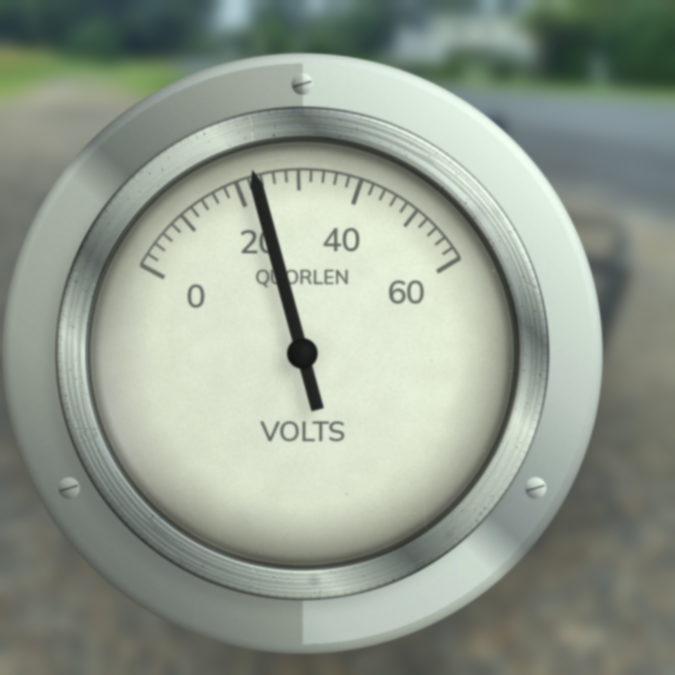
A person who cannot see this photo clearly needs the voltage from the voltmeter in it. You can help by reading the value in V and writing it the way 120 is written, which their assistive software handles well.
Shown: 23
